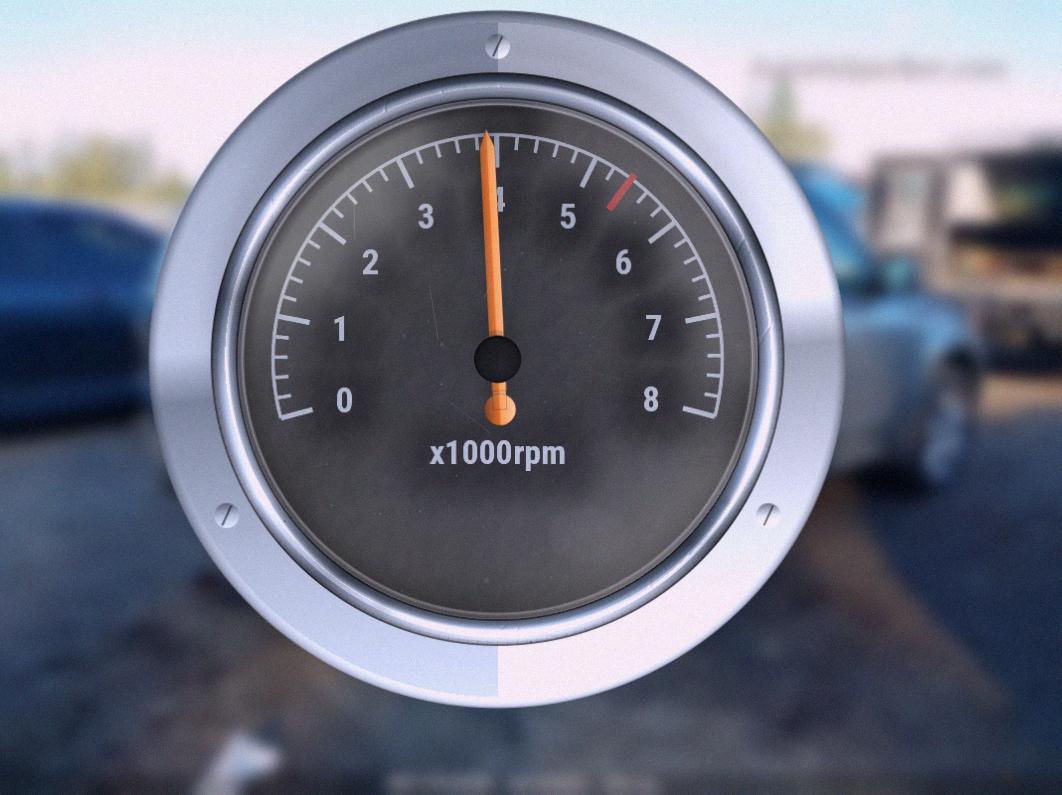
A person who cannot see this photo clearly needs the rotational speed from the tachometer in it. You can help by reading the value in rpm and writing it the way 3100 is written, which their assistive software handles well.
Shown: 3900
